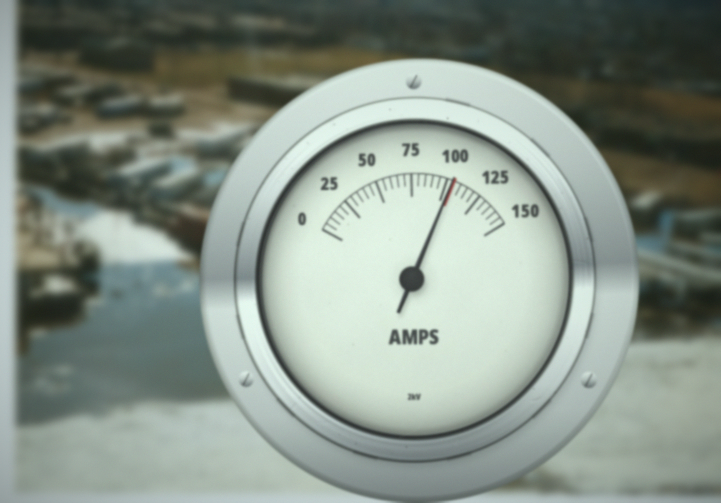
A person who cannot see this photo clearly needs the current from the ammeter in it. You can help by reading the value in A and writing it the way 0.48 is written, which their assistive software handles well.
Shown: 105
